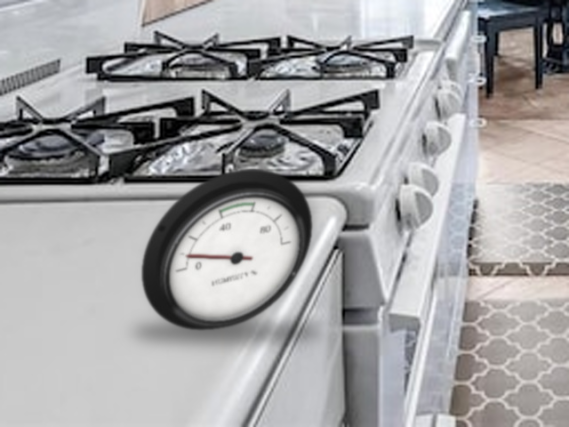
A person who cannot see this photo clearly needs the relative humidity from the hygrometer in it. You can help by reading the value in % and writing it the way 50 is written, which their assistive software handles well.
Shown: 10
